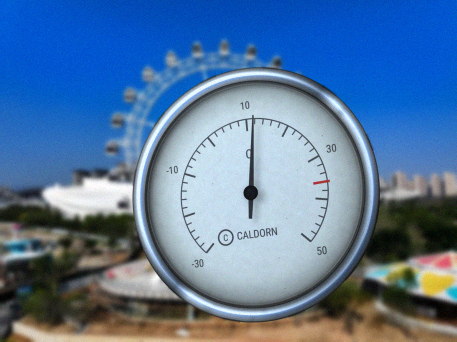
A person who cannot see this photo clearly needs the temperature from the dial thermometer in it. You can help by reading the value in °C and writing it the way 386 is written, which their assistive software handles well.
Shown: 12
